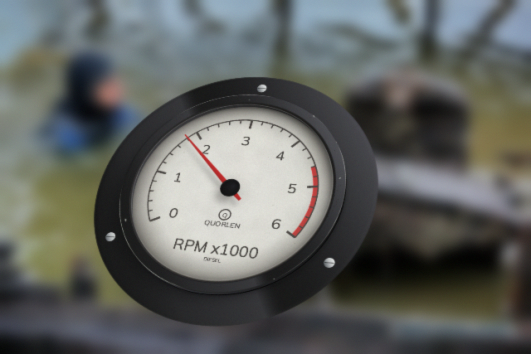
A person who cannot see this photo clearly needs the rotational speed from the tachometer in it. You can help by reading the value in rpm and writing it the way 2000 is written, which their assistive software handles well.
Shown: 1800
